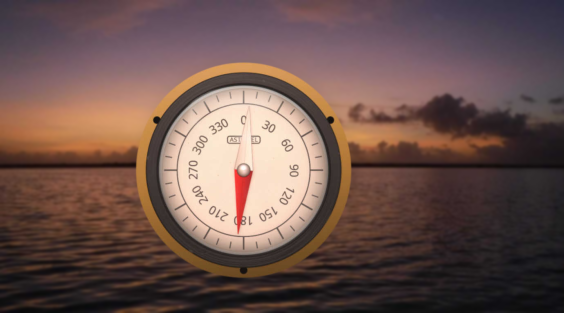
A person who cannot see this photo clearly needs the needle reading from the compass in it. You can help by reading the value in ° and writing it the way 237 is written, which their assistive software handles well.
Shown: 185
